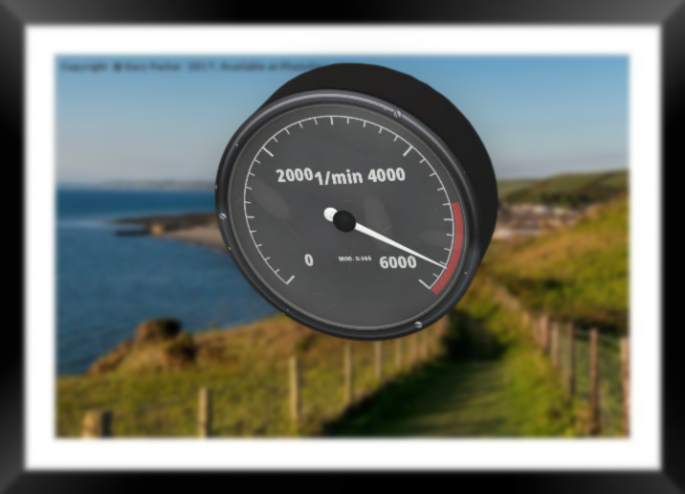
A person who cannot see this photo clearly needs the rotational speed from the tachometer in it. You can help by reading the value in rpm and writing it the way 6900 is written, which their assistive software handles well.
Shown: 5600
